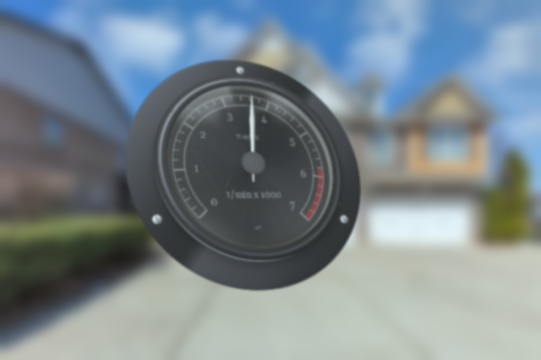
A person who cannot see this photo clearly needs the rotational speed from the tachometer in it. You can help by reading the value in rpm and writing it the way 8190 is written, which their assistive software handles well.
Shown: 3600
